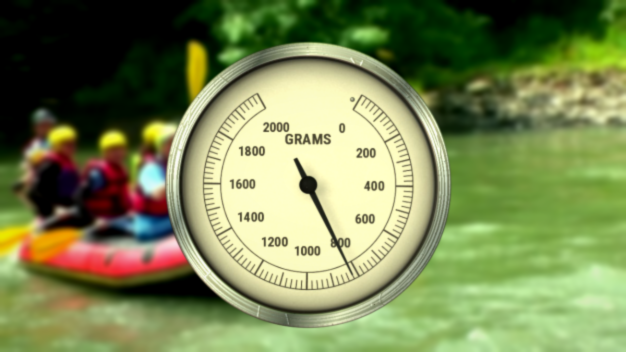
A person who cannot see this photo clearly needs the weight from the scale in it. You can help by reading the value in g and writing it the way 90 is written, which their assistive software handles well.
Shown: 820
